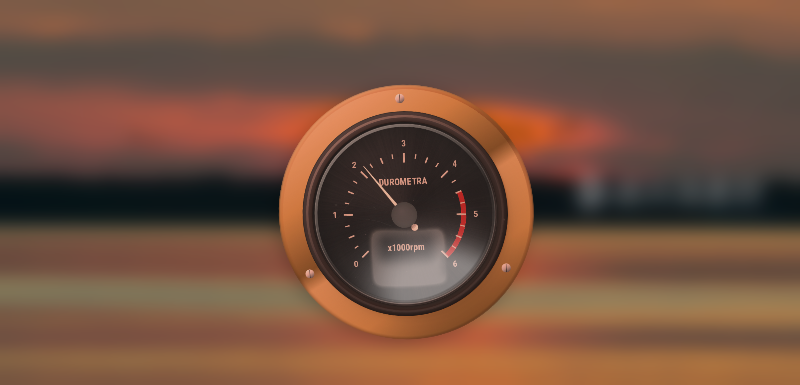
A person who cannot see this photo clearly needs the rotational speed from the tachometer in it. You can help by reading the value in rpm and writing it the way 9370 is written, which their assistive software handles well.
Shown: 2125
